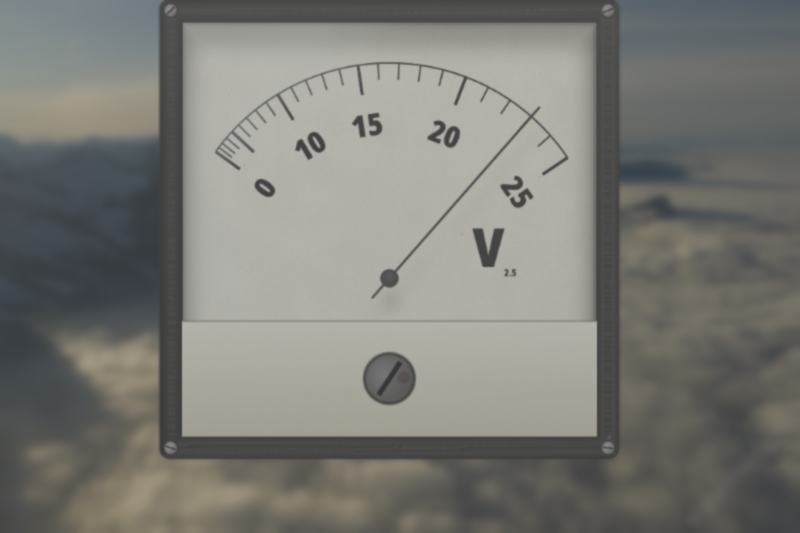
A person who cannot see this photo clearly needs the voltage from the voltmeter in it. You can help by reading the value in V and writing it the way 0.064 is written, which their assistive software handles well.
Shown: 23
